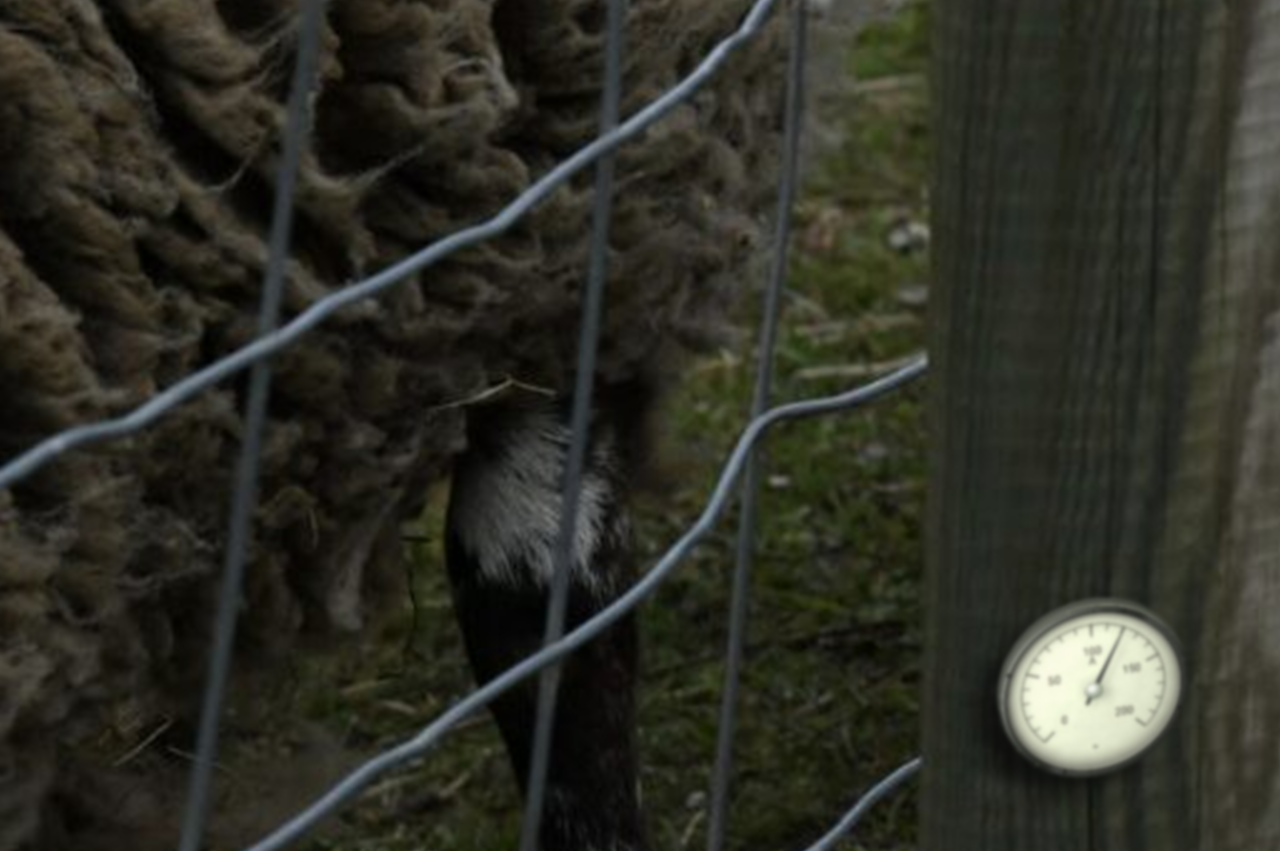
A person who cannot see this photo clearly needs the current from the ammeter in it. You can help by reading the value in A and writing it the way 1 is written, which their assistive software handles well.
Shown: 120
